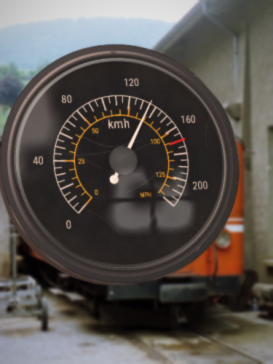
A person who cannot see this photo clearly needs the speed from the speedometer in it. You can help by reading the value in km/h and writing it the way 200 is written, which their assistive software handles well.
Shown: 135
